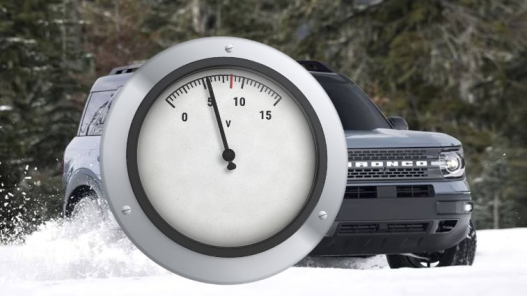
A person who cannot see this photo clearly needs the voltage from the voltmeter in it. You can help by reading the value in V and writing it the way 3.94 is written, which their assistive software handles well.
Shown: 5.5
